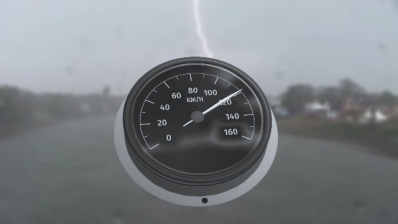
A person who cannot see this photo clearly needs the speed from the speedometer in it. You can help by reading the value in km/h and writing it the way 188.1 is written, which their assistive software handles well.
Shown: 120
